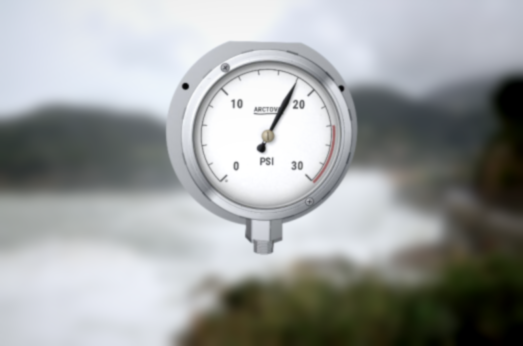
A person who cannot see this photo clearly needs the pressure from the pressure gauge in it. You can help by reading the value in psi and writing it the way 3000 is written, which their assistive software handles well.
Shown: 18
